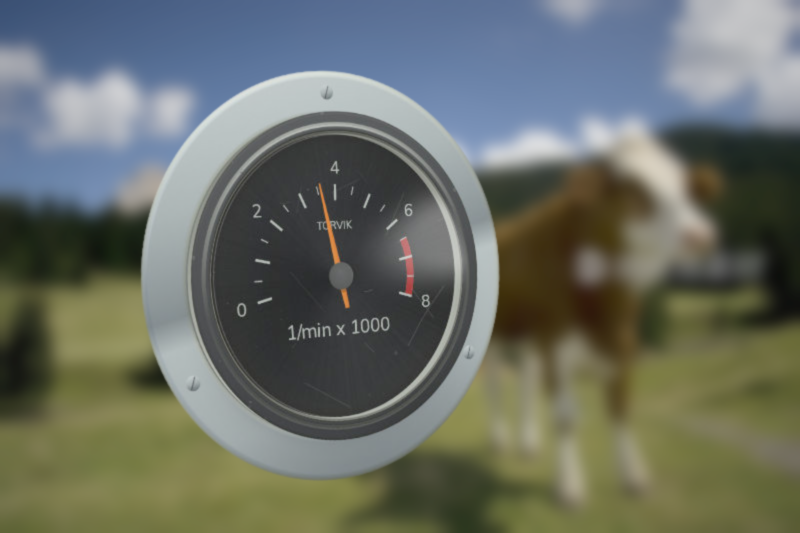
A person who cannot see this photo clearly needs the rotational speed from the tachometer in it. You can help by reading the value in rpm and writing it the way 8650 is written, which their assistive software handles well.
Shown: 3500
